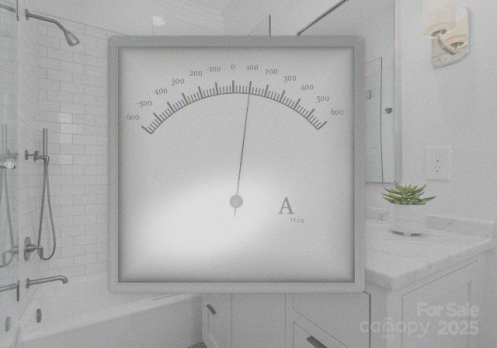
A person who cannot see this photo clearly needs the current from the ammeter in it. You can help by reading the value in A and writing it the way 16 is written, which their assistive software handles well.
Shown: 100
